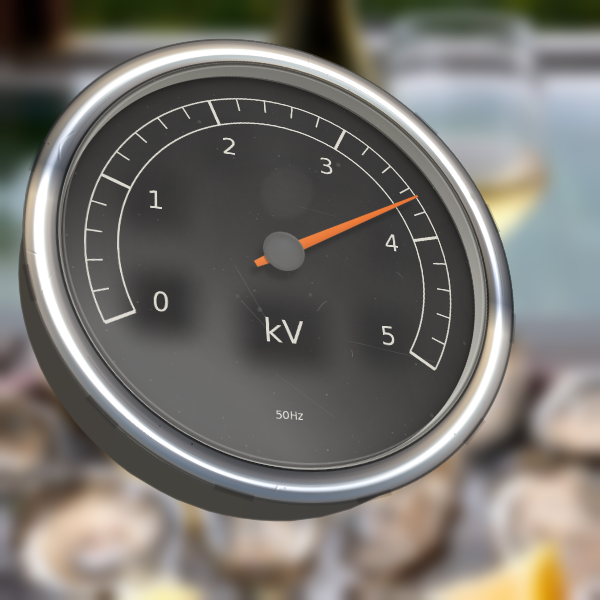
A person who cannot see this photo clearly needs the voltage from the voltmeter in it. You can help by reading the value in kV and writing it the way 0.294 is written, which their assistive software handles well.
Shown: 3.7
